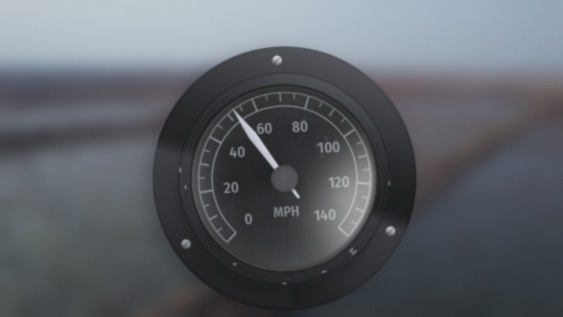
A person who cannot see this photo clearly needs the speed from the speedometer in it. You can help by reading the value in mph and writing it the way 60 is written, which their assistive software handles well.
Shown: 52.5
